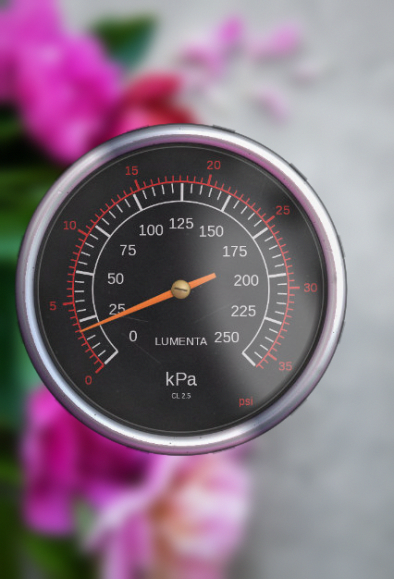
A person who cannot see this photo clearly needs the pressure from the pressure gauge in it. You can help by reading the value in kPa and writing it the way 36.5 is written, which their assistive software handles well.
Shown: 20
